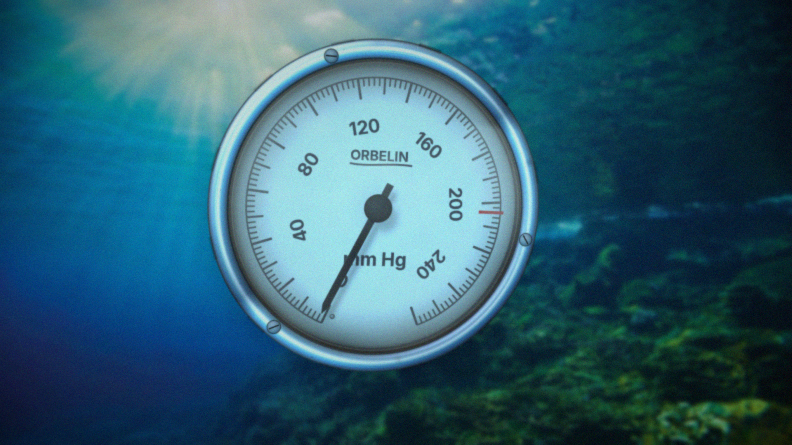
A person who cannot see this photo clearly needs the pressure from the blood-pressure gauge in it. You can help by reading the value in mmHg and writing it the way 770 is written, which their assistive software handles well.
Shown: 2
